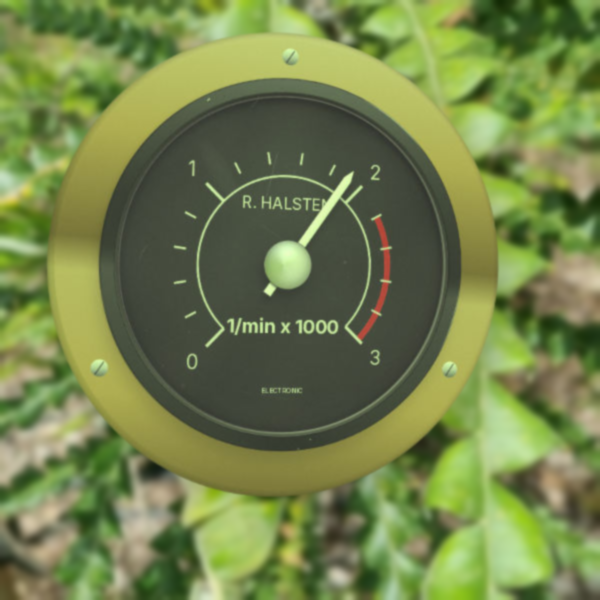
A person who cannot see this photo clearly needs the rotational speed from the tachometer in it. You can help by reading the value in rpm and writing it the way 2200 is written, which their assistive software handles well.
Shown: 1900
